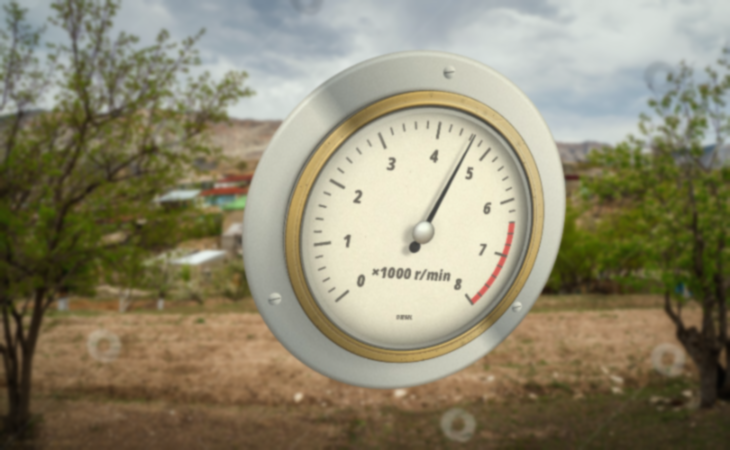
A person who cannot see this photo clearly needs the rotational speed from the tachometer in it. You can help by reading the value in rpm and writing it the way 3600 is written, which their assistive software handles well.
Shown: 4600
